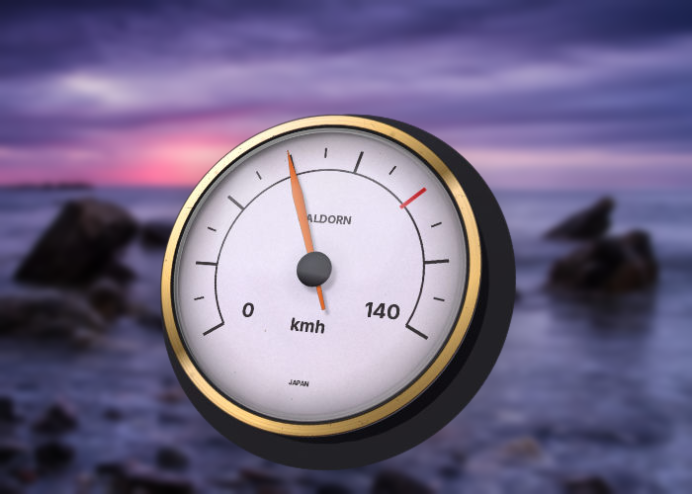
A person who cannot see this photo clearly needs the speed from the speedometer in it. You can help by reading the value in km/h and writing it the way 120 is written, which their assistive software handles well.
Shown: 60
